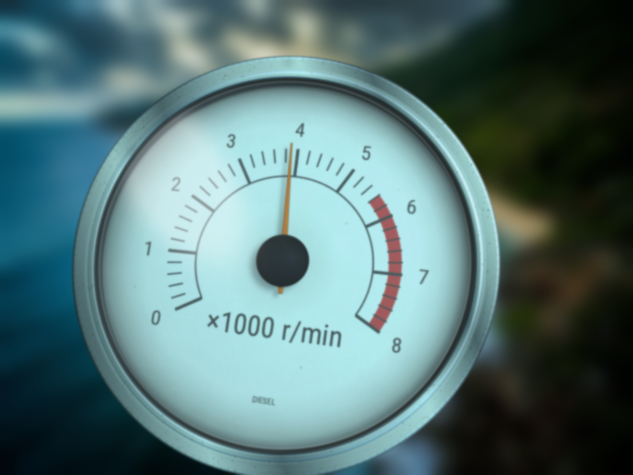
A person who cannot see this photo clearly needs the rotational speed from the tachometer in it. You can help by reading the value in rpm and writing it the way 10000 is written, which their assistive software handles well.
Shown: 3900
